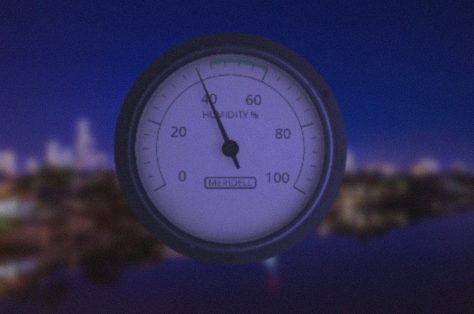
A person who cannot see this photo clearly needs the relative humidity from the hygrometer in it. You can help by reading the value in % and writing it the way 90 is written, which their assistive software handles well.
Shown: 40
